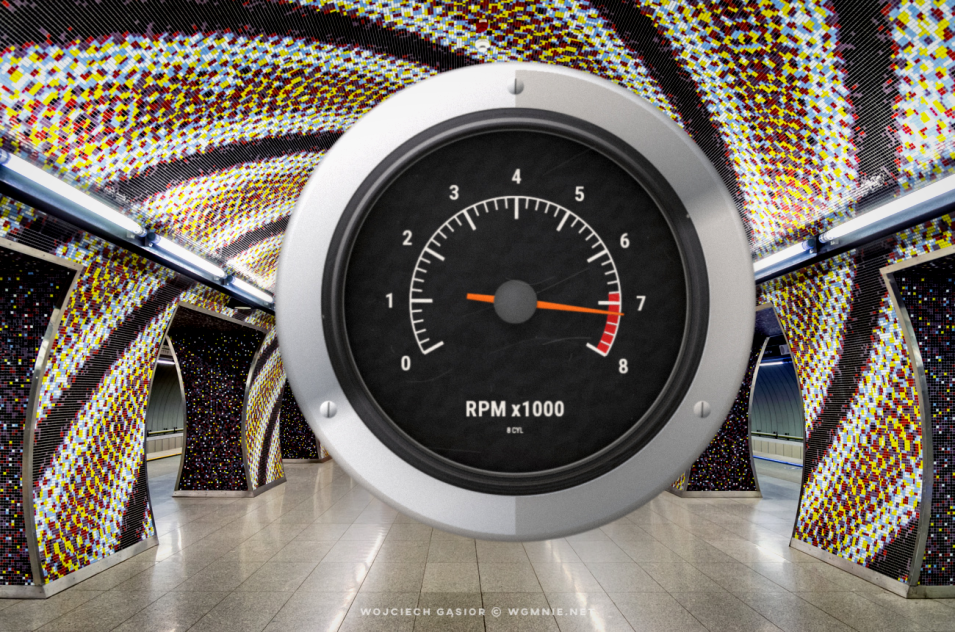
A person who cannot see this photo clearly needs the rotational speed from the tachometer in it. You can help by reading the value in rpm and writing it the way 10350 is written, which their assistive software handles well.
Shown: 7200
